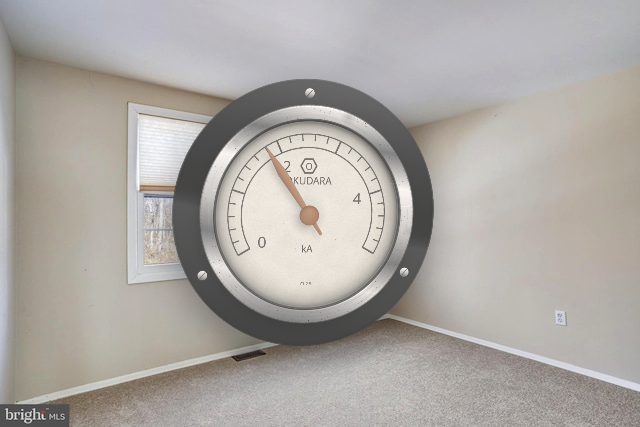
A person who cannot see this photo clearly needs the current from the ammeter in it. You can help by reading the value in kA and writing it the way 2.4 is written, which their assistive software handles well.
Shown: 1.8
